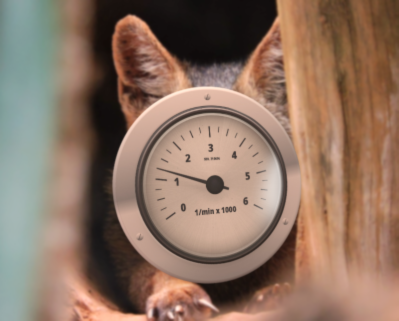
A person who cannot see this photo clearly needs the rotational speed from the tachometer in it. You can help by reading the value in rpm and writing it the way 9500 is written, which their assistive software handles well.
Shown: 1250
